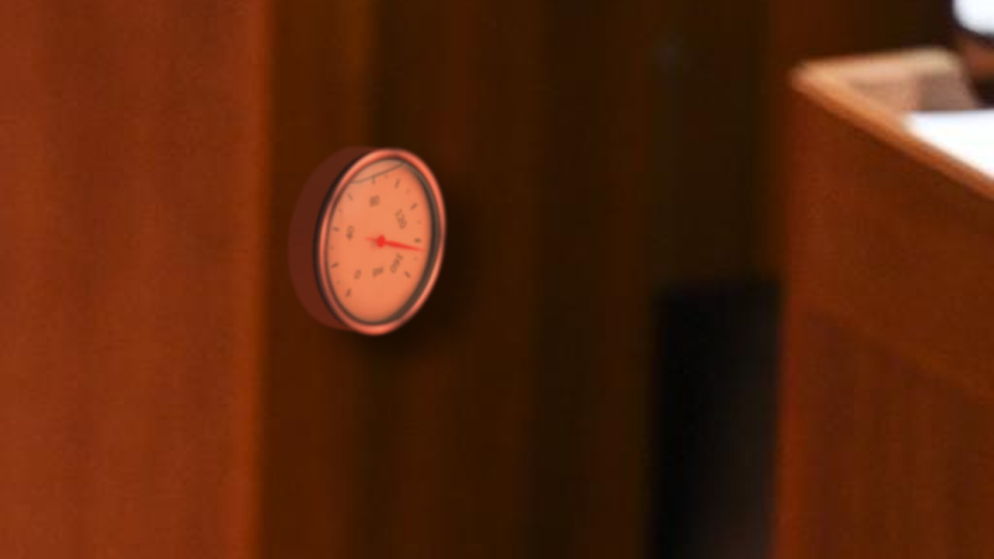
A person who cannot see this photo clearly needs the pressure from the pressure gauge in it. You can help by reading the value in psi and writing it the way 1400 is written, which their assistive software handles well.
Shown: 145
